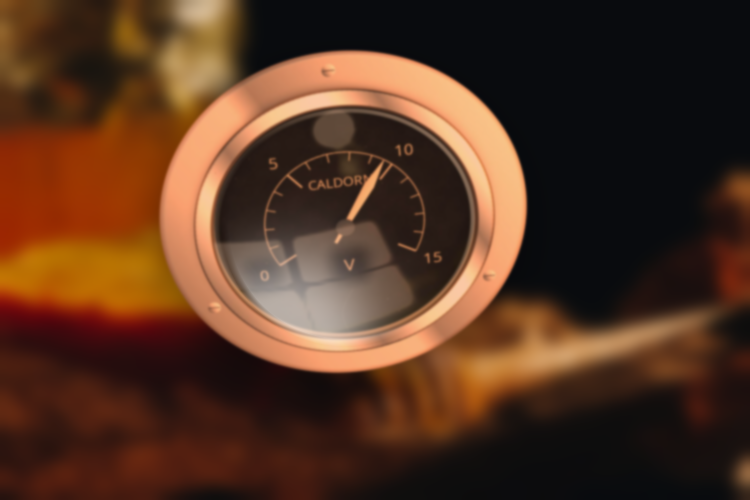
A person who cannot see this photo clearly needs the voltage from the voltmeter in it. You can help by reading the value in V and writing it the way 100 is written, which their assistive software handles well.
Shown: 9.5
